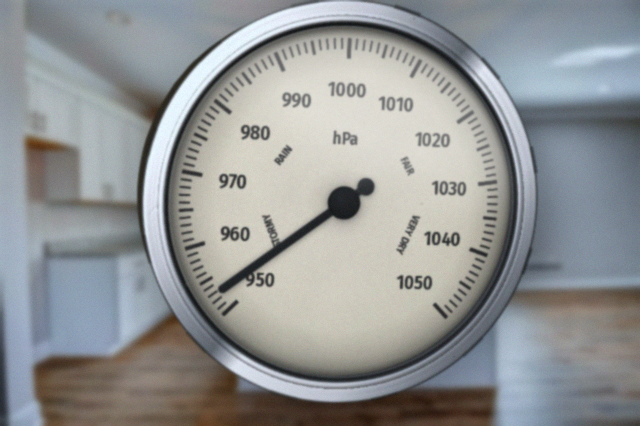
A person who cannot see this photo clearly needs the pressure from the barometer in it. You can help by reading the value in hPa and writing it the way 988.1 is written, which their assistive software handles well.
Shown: 953
